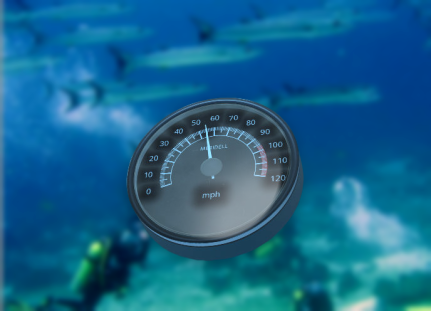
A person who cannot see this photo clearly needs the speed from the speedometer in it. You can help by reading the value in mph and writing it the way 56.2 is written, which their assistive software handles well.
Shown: 55
